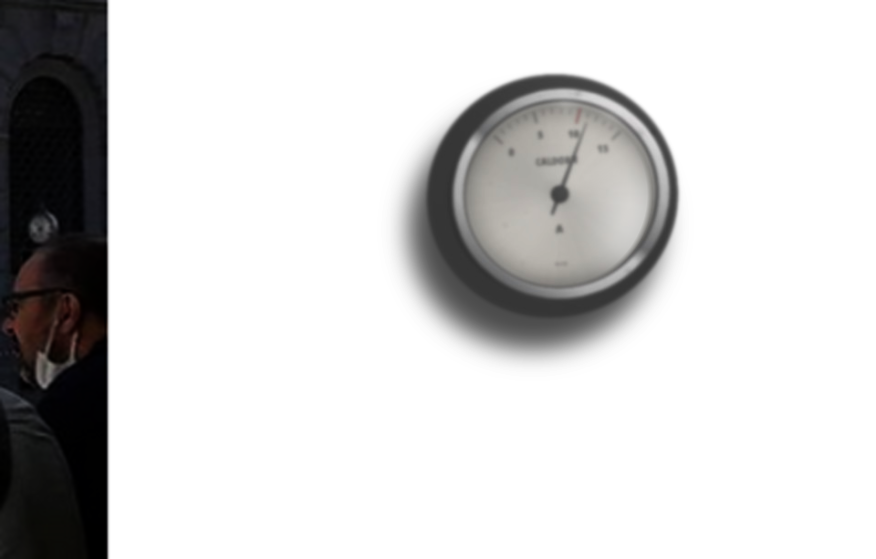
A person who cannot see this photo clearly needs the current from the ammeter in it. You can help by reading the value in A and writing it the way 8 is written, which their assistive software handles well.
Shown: 11
